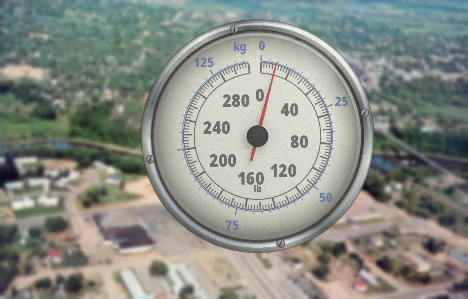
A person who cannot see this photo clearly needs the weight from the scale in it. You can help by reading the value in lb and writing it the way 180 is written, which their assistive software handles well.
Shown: 10
